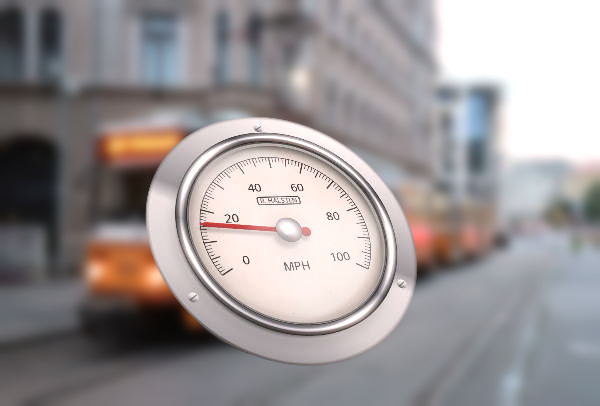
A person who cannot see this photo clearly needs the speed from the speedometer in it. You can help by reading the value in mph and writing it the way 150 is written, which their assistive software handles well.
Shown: 15
